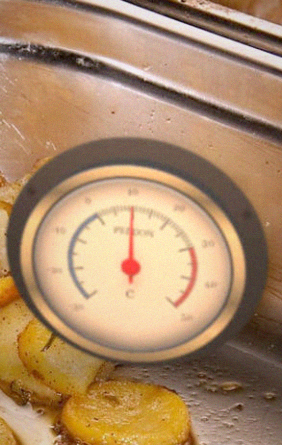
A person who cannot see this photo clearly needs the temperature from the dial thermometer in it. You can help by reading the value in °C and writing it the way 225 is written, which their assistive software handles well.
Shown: 10
